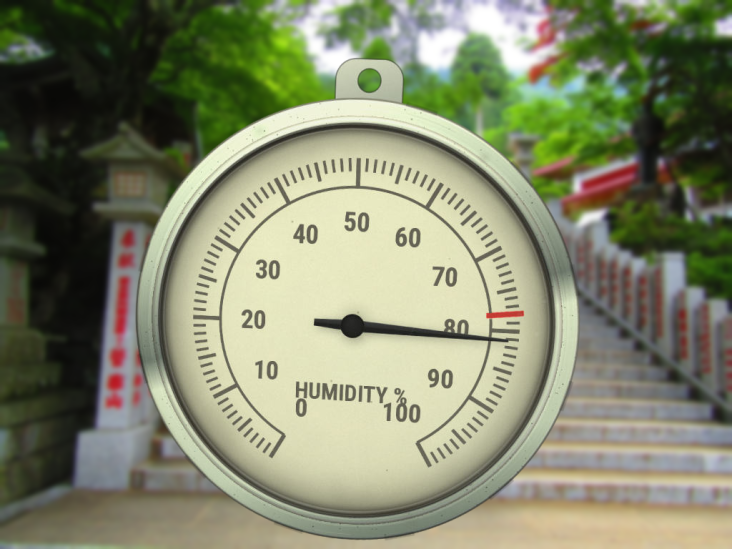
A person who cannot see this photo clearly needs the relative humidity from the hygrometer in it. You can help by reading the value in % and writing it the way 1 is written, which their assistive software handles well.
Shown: 81
